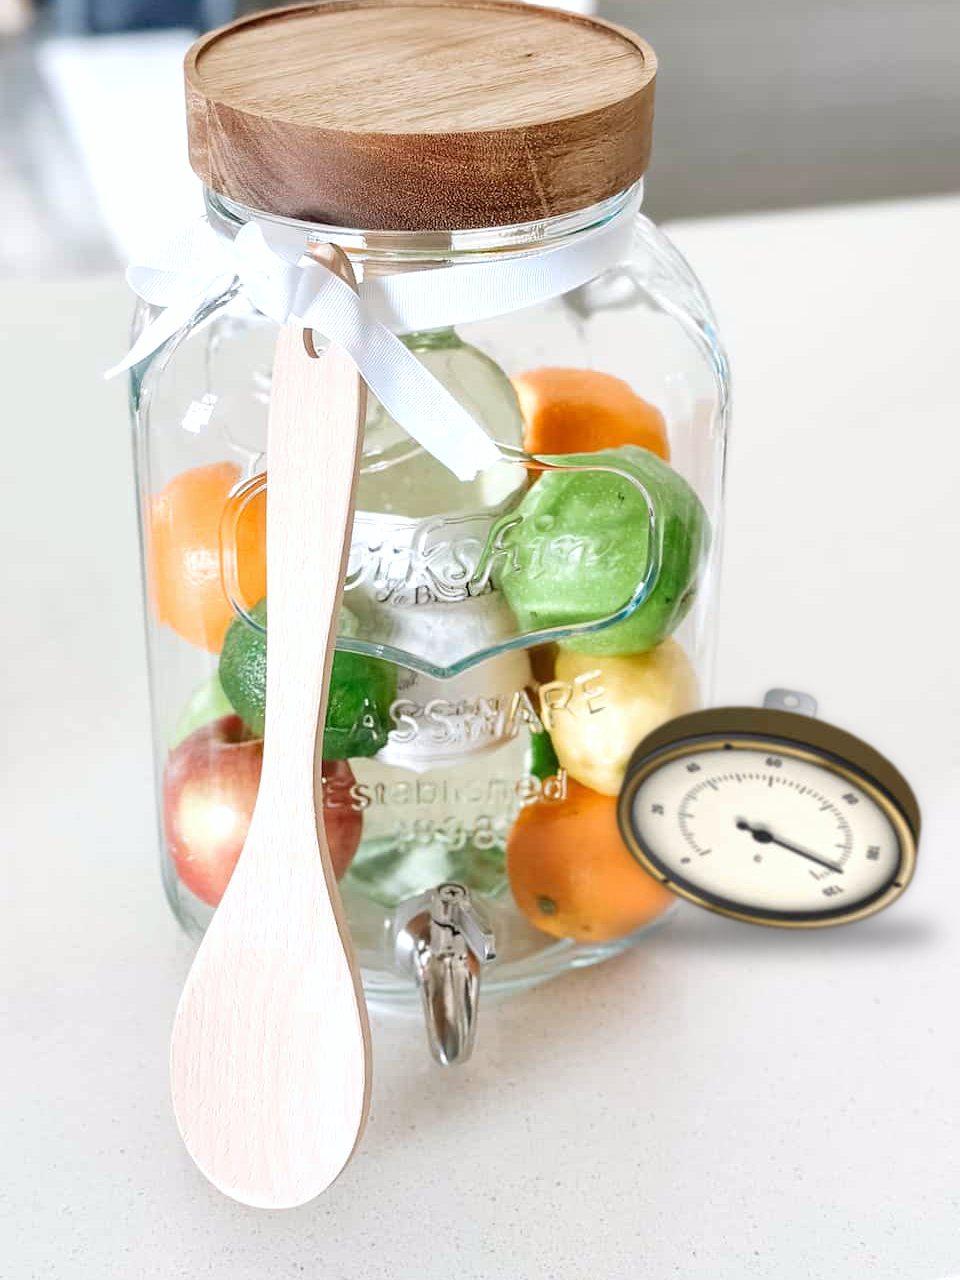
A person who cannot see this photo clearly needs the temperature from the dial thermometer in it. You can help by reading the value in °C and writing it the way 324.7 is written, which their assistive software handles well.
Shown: 110
